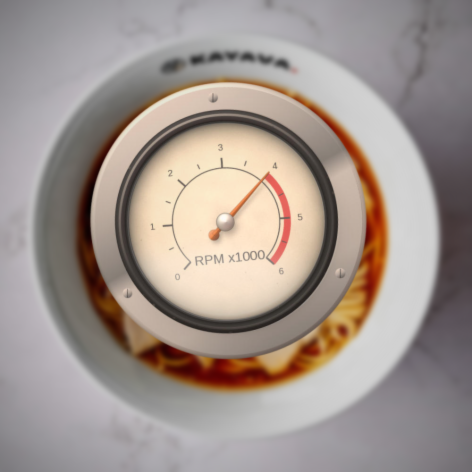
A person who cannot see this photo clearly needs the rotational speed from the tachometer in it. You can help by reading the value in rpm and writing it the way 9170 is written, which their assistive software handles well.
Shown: 4000
